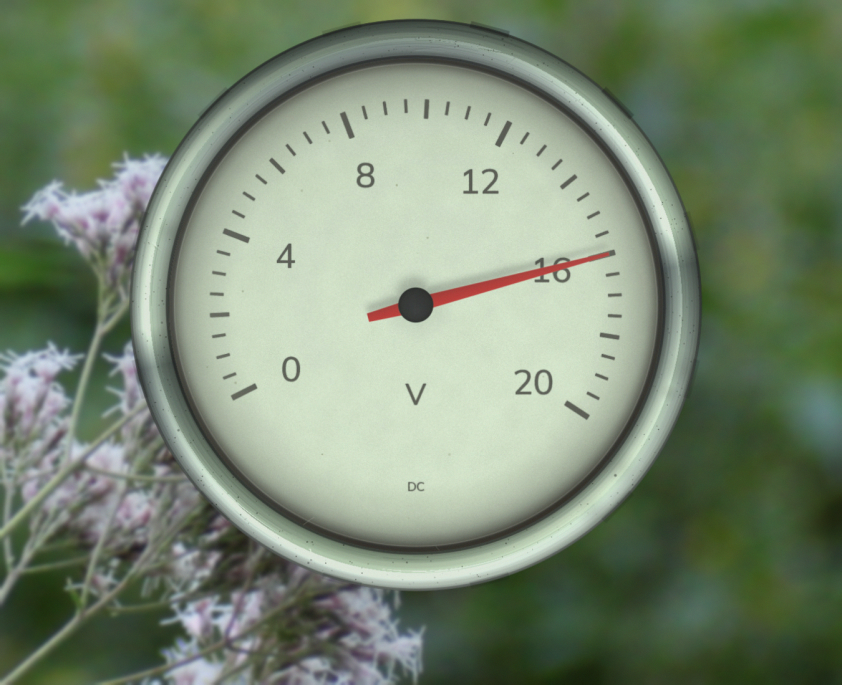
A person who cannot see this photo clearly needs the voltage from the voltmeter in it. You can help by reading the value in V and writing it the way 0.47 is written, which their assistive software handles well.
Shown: 16
